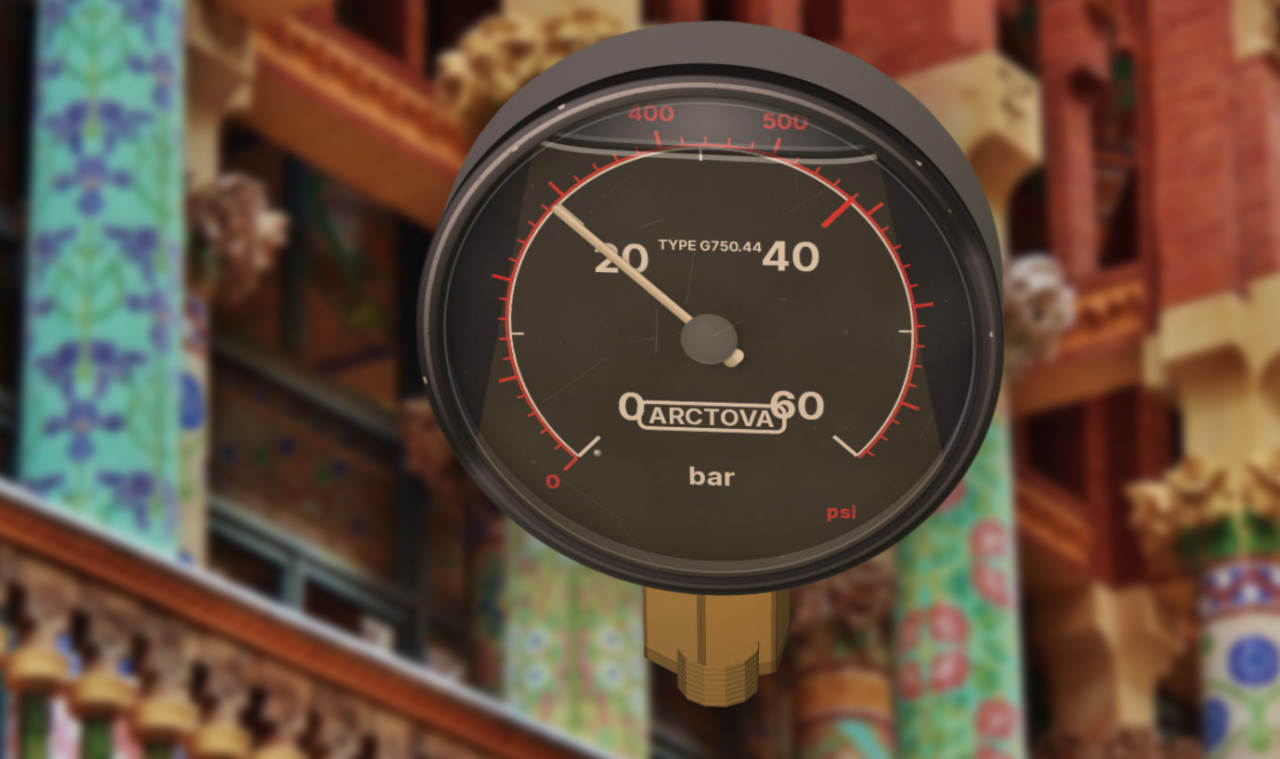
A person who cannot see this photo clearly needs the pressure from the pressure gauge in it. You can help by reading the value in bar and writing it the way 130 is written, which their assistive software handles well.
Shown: 20
